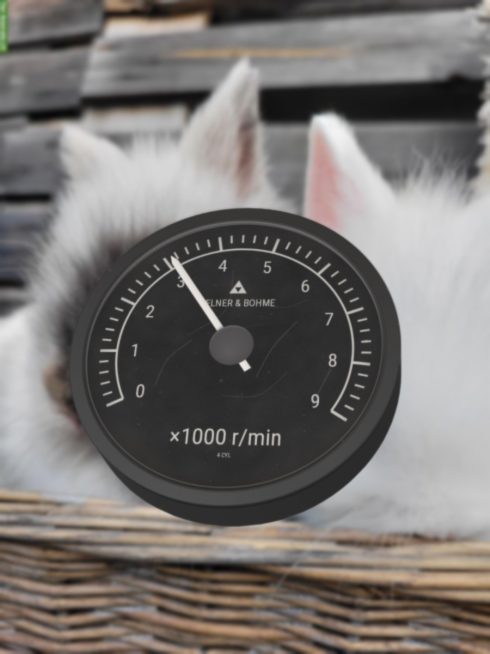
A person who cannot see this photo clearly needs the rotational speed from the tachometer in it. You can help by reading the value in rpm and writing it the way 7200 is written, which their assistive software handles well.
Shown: 3100
